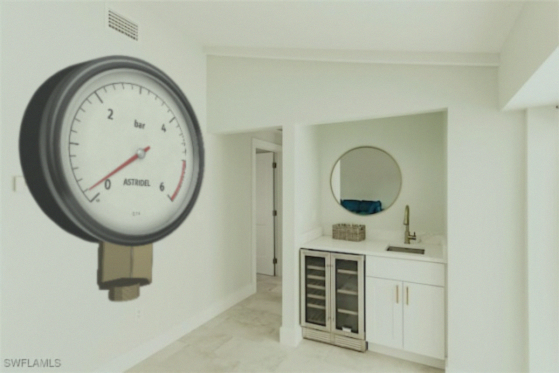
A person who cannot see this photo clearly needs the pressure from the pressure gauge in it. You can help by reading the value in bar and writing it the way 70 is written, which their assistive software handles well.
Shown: 0.2
